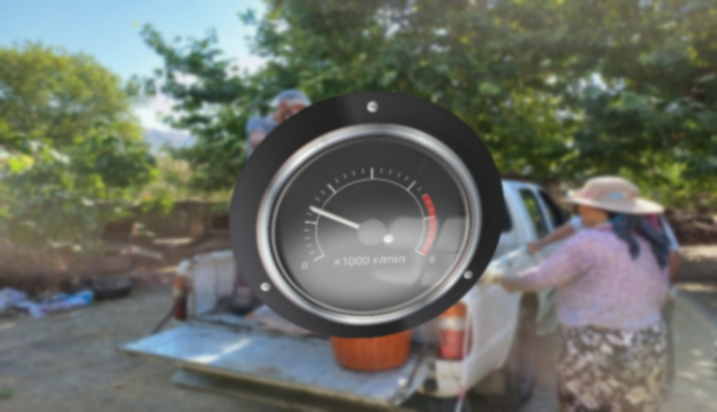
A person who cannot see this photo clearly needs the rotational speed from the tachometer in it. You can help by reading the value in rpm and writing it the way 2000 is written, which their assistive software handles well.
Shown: 1400
